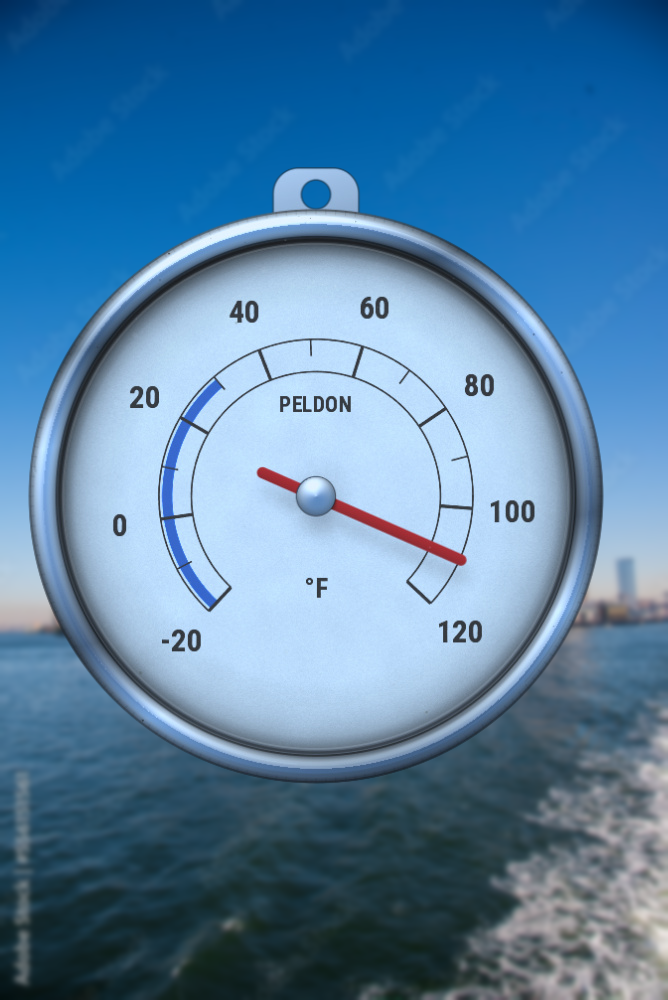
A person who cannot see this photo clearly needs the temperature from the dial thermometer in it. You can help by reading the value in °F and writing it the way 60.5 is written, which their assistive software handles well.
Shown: 110
